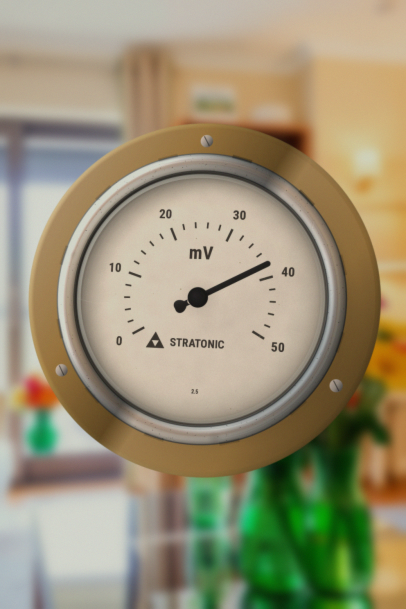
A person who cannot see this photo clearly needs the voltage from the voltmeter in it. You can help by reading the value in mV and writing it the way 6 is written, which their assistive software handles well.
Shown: 38
